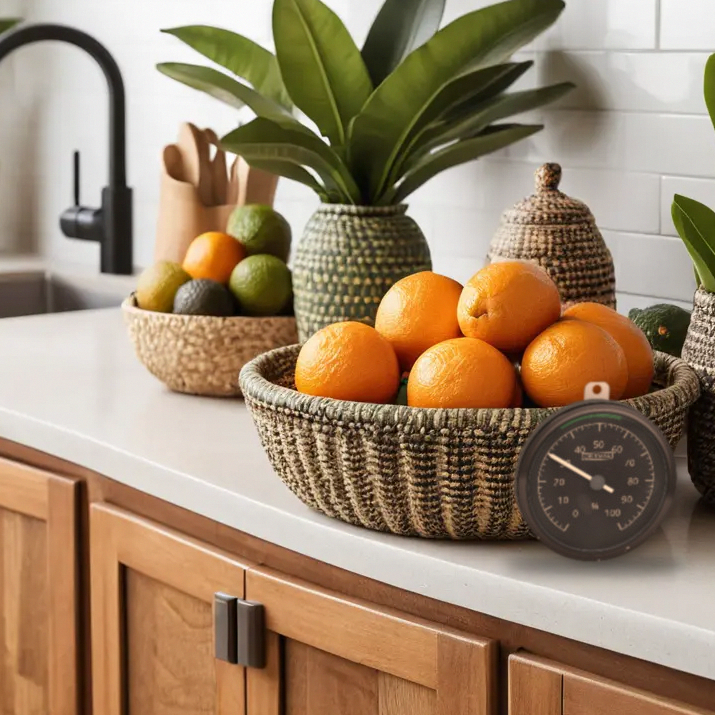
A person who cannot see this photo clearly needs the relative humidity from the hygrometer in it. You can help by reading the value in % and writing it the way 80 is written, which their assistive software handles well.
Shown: 30
